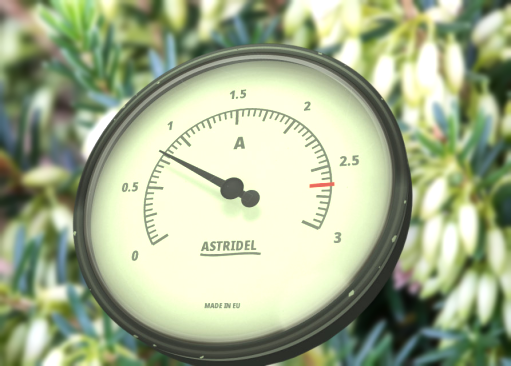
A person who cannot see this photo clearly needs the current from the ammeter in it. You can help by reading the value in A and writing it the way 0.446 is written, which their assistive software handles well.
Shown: 0.8
